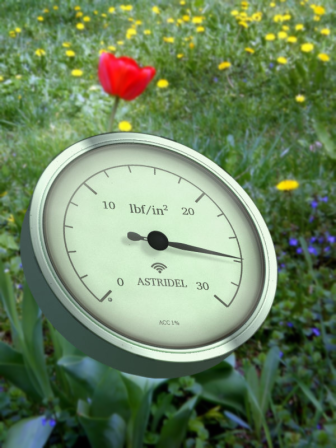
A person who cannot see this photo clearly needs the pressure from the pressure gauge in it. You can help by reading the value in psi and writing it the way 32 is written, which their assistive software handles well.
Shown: 26
